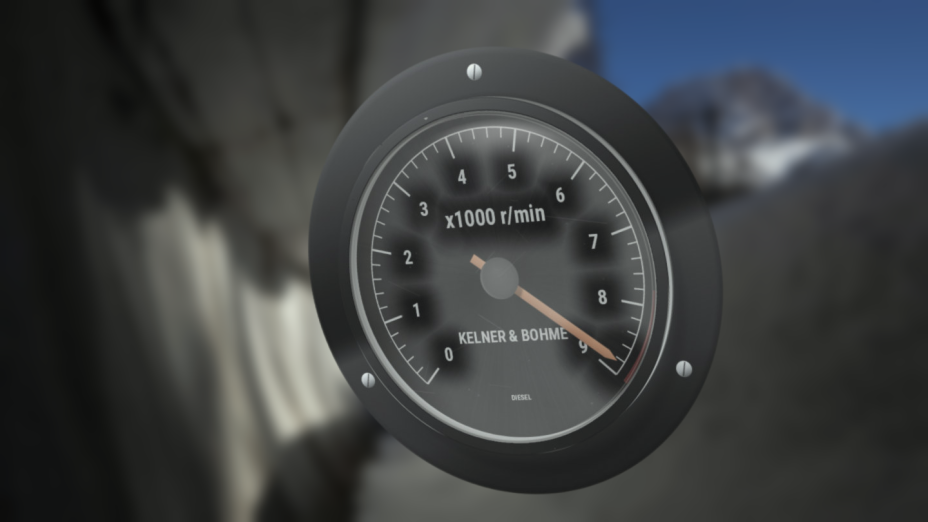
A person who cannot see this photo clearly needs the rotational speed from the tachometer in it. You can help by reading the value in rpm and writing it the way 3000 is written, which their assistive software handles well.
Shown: 8800
